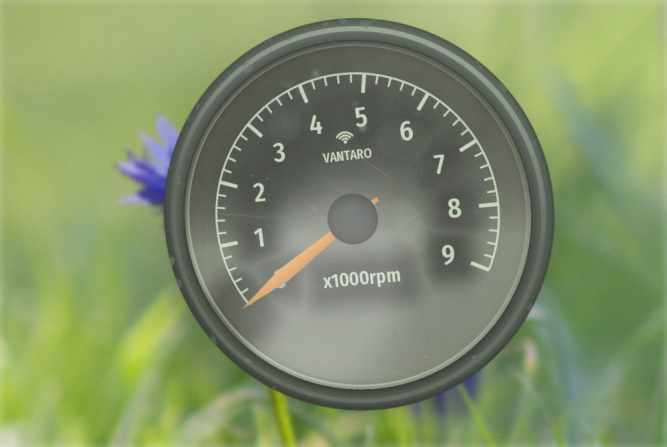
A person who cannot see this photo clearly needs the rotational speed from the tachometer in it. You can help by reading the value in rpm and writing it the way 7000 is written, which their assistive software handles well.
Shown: 0
